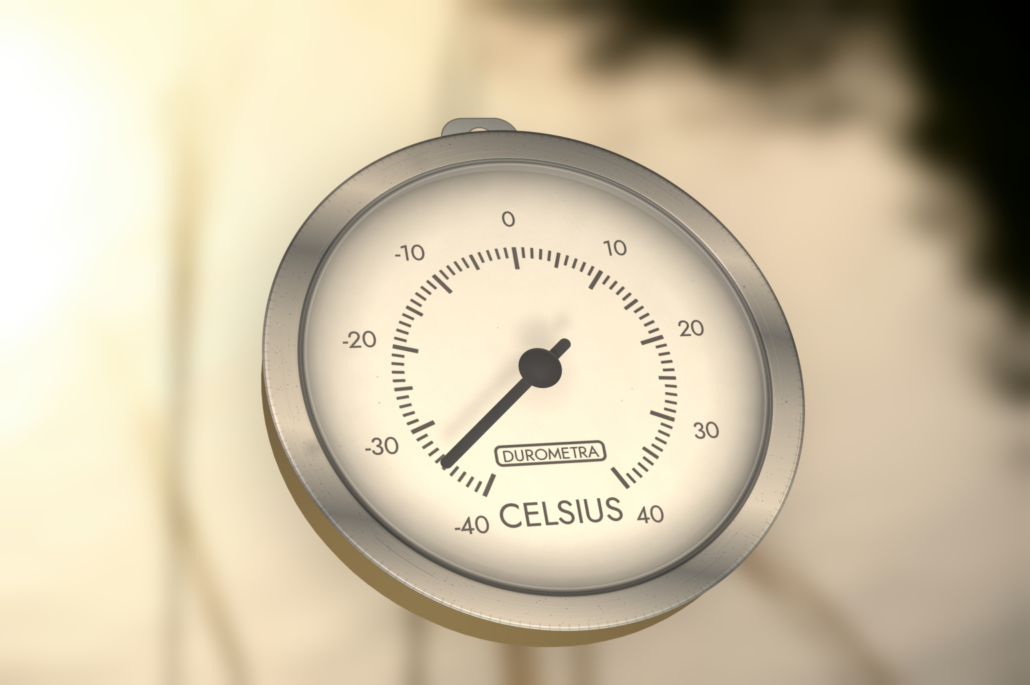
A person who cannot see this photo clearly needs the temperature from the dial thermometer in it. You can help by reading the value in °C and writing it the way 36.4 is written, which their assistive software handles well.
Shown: -35
